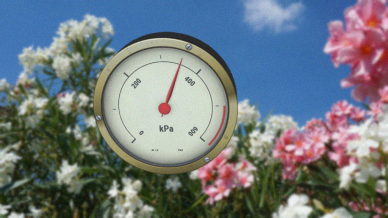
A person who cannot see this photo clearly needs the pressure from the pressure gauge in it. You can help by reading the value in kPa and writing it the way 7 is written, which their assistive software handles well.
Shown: 350
